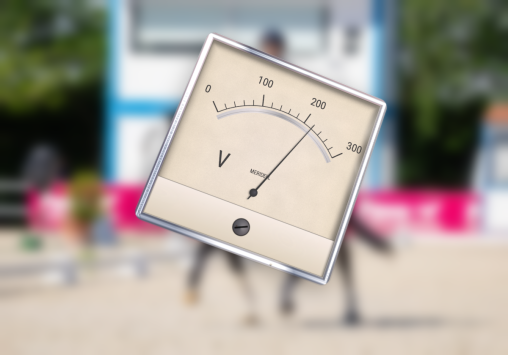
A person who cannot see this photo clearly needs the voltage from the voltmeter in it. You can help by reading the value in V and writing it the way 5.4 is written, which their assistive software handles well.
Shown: 220
